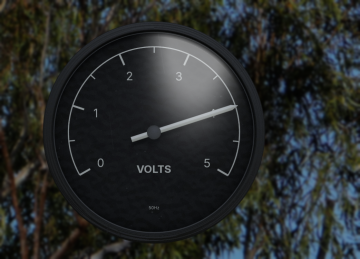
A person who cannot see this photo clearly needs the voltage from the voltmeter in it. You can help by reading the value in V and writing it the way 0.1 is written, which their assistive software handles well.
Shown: 4
